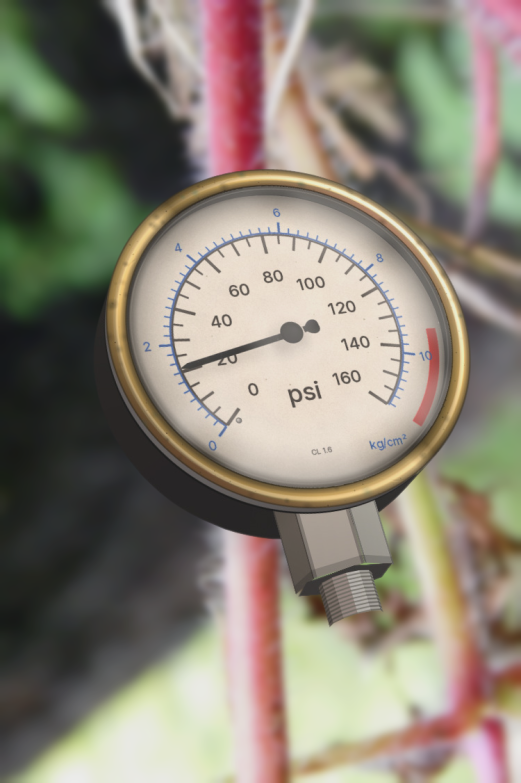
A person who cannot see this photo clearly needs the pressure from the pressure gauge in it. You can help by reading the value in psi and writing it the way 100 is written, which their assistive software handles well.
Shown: 20
